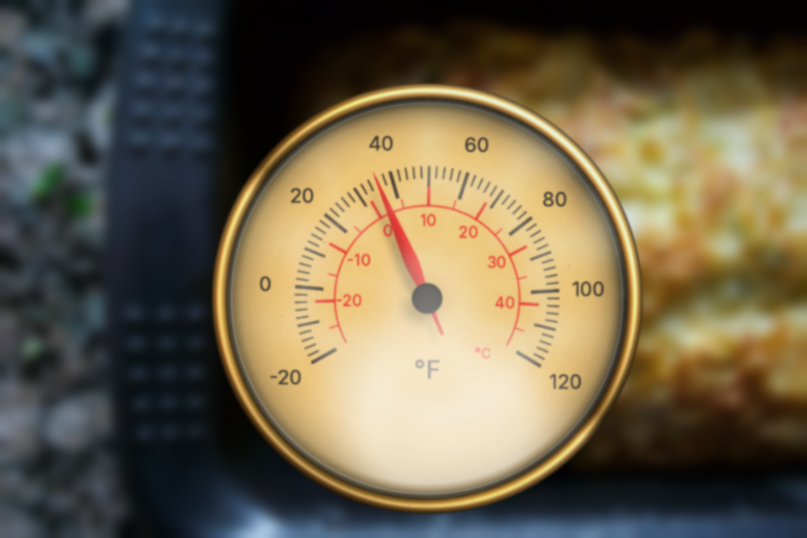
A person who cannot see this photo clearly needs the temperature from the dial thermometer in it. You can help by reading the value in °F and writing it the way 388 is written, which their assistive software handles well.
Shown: 36
